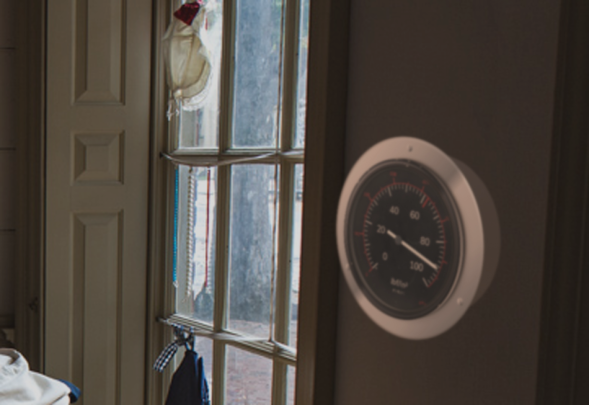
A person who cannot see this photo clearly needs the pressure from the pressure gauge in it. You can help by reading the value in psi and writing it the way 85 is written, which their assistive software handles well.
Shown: 90
